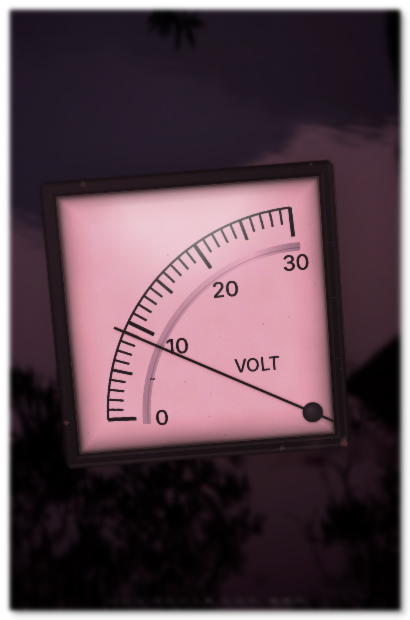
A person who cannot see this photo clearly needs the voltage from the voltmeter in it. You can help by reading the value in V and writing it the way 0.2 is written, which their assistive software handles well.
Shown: 9
